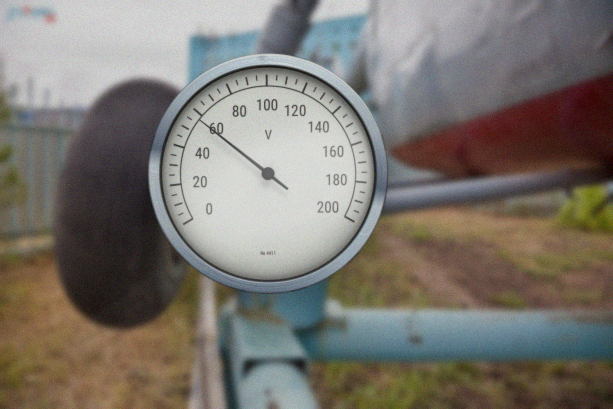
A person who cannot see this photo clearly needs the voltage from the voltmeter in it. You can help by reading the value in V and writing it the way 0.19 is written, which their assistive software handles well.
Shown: 57.5
